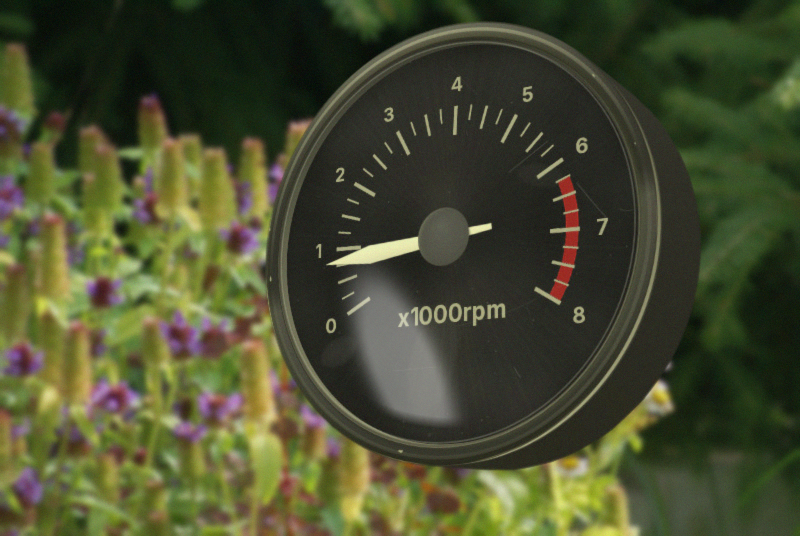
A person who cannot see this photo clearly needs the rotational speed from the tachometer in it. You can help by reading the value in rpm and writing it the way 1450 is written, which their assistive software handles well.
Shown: 750
